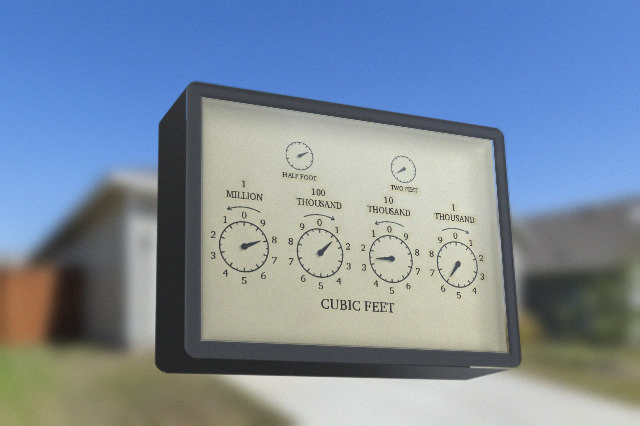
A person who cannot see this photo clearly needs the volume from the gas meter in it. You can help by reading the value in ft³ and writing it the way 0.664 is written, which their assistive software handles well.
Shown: 812600
